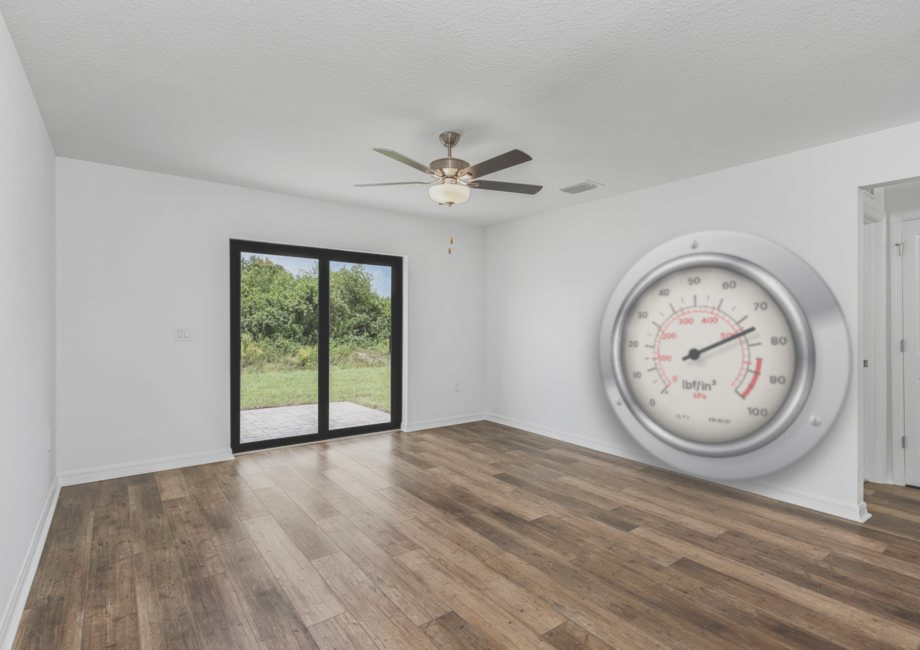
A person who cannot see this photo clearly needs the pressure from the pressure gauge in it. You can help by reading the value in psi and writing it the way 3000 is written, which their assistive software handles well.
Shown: 75
